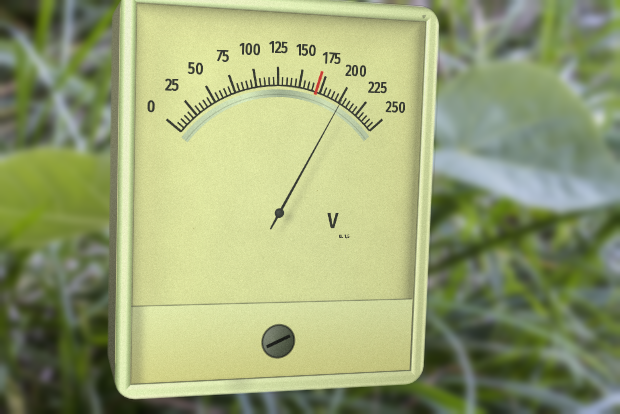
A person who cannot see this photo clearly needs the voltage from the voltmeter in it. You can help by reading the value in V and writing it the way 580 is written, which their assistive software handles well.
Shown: 200
